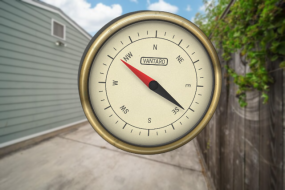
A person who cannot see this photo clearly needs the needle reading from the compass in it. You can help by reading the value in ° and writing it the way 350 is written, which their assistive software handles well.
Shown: 305
